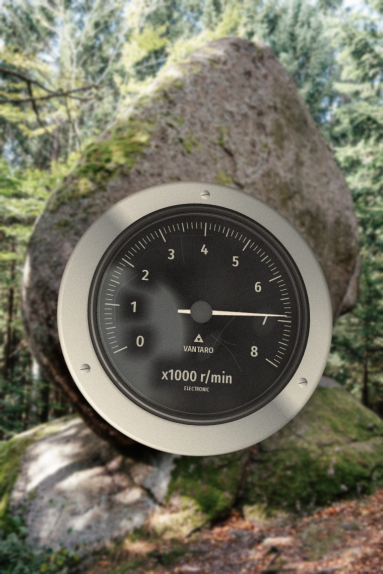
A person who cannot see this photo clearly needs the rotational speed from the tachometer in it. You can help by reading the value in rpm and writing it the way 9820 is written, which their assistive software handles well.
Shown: 6900
